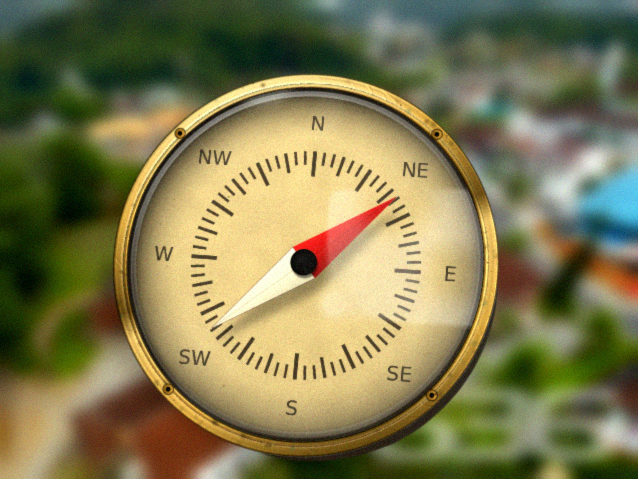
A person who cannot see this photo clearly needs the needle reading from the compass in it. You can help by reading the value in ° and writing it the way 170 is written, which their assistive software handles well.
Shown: 50
